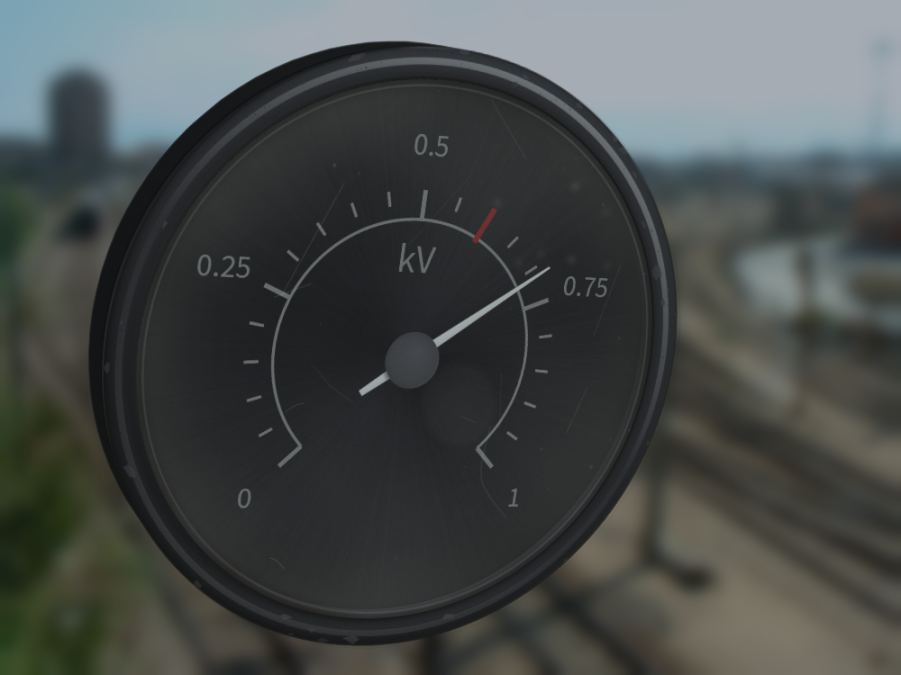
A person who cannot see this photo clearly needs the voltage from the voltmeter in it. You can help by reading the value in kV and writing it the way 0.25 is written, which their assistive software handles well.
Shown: 0.7
